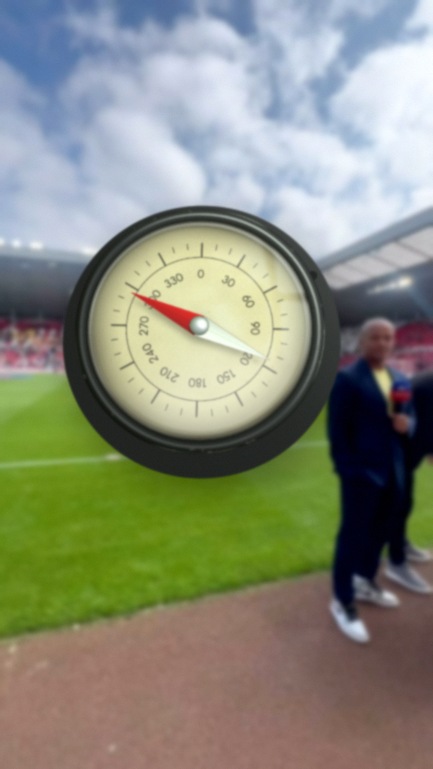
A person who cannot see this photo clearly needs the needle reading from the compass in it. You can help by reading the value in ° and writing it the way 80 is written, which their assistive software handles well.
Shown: 295
